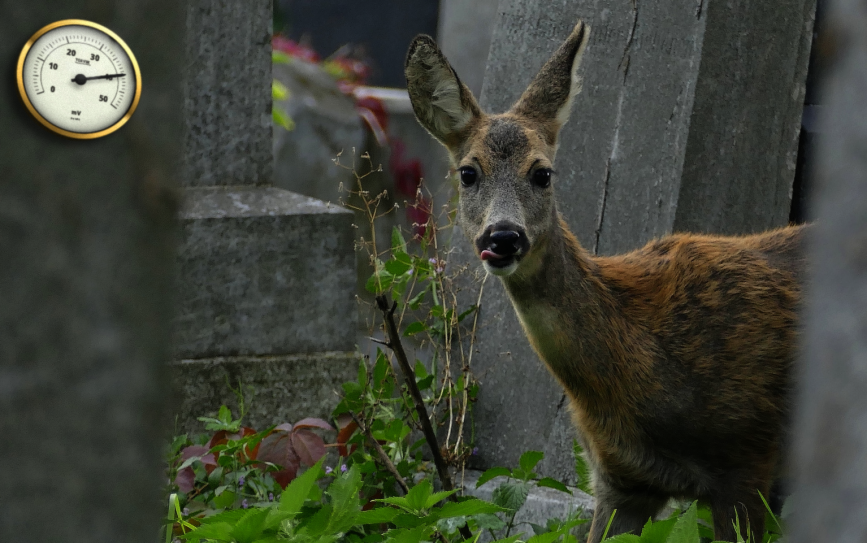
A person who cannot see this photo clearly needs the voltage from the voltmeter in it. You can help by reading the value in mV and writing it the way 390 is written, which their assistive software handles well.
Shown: 40
